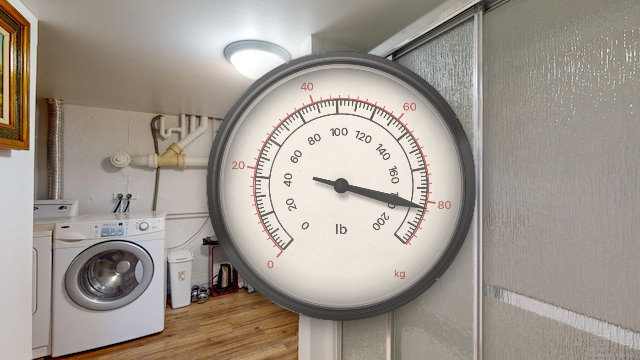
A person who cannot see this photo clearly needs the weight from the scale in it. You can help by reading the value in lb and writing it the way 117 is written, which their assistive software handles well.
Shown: 180
